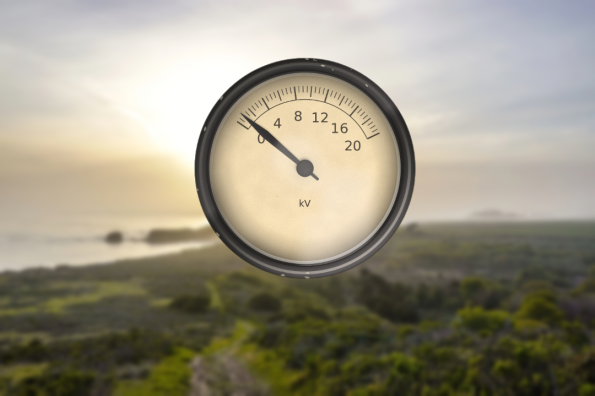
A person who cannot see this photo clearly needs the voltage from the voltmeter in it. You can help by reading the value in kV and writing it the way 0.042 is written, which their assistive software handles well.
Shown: 1
